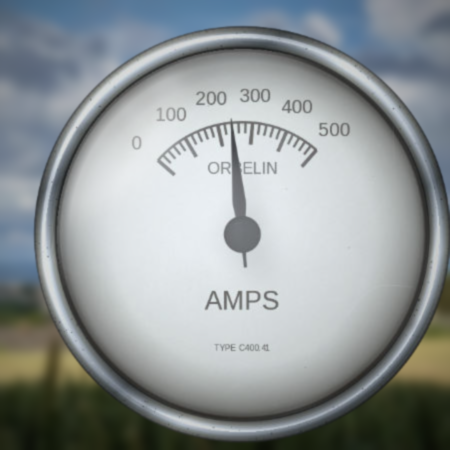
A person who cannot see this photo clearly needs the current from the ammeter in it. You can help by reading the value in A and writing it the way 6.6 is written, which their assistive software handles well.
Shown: 240
